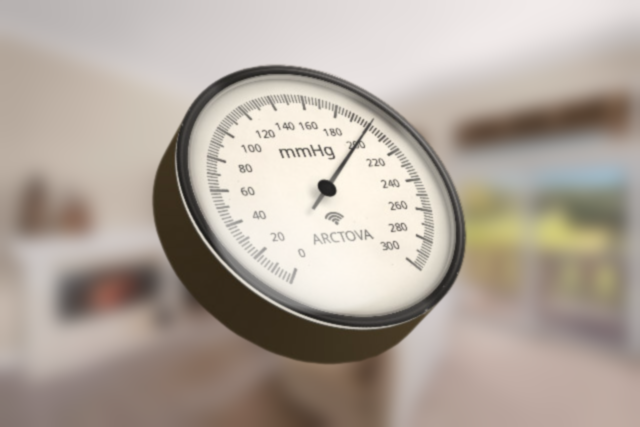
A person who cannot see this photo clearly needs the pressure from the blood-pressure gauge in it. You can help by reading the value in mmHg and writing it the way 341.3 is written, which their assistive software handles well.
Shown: 200
